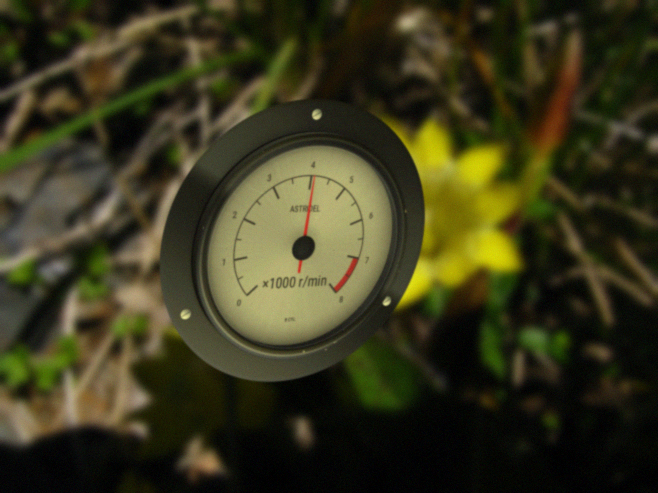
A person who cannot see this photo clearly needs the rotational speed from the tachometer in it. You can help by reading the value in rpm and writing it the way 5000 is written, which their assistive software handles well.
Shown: 4000
